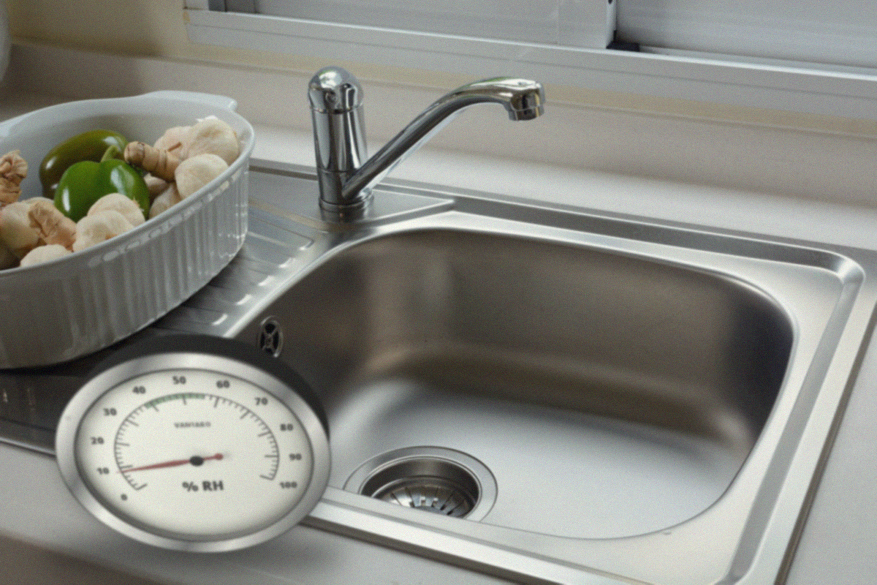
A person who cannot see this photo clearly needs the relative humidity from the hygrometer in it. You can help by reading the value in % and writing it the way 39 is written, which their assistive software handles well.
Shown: 10
